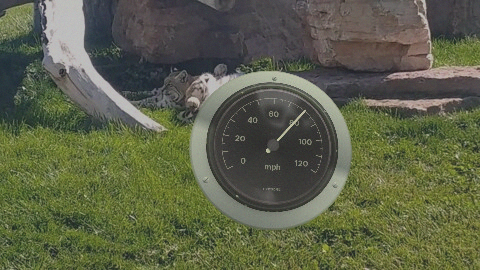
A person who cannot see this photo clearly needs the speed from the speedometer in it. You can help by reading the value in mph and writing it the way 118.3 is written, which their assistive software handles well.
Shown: 80
